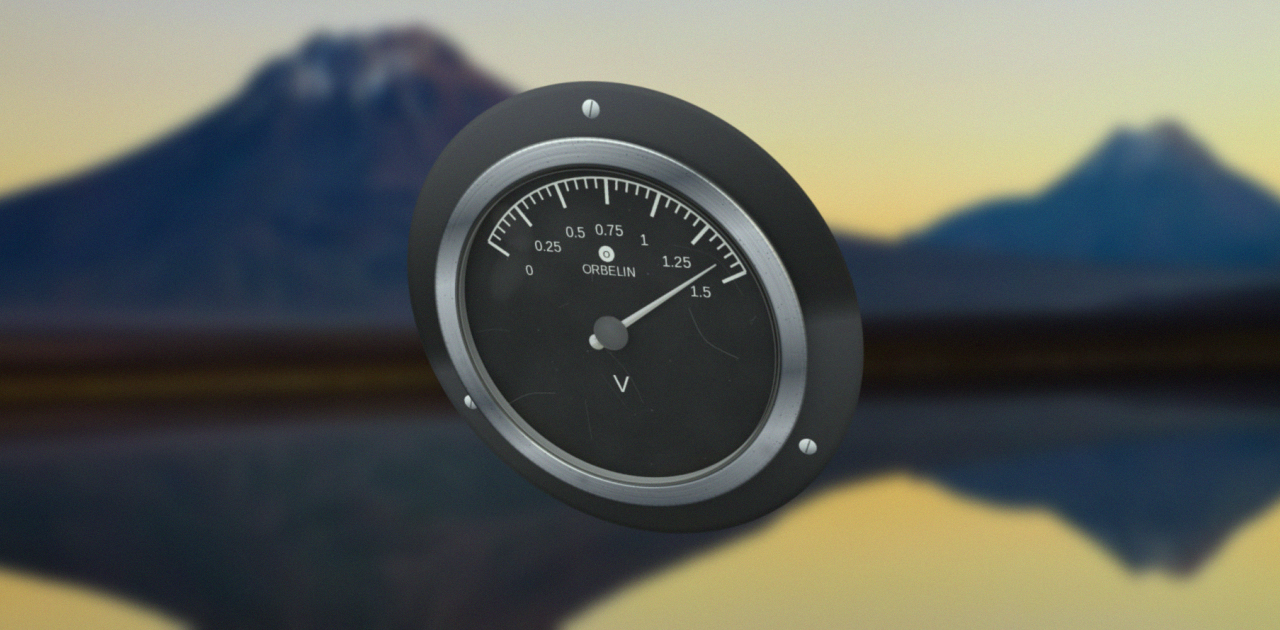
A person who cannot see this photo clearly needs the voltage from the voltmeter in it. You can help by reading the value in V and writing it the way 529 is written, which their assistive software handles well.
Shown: 1.4
